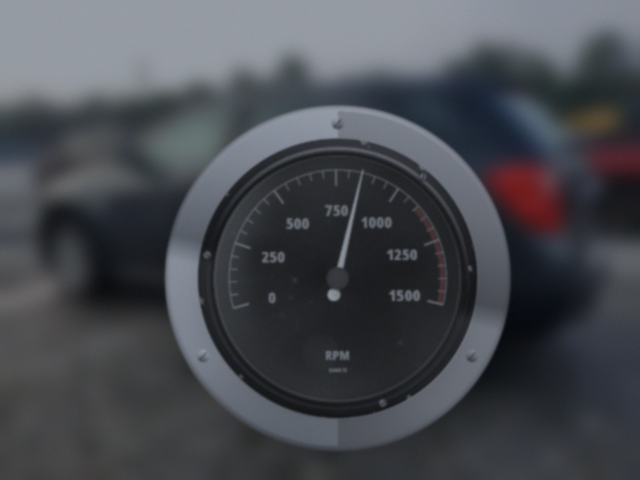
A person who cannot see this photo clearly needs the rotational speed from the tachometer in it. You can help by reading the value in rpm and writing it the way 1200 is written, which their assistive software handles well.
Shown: 850
